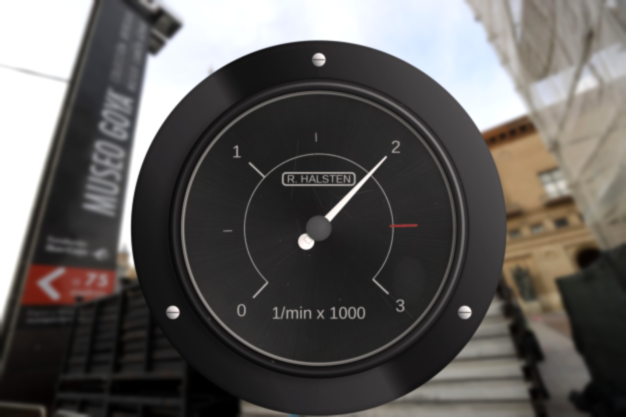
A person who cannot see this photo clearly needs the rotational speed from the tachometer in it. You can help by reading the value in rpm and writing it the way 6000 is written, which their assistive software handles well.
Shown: 2000
